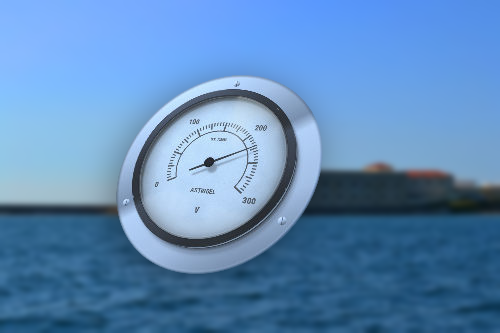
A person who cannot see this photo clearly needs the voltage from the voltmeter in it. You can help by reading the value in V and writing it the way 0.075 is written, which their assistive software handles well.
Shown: 225
